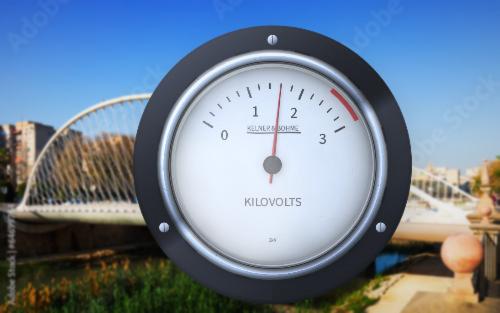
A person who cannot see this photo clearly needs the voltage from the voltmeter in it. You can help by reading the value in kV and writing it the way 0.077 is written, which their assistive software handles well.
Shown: 1.6
